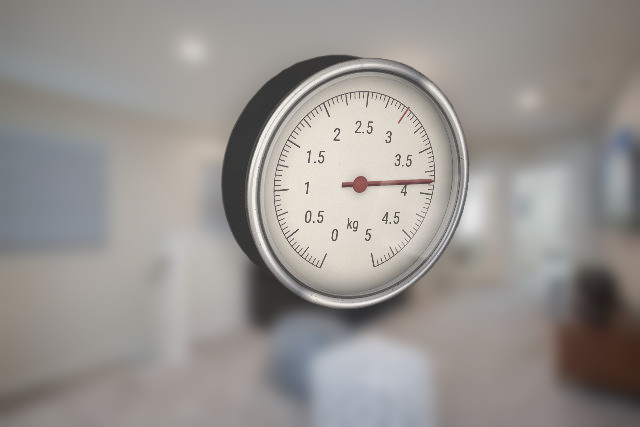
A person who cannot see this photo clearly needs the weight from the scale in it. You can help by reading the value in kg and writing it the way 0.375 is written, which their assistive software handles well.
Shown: 3.85
